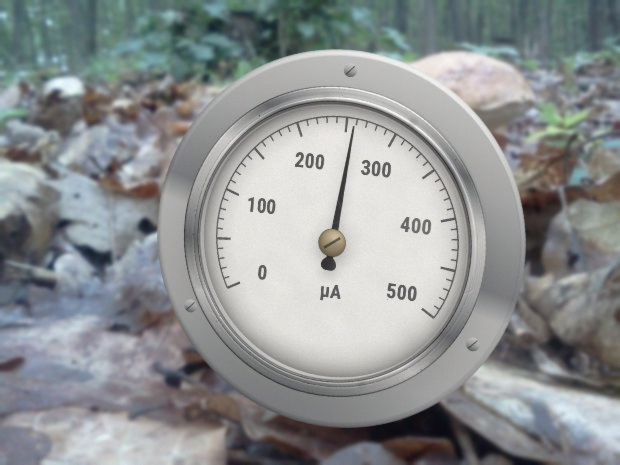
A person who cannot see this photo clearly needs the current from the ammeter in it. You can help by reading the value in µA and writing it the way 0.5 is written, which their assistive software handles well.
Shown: 260
